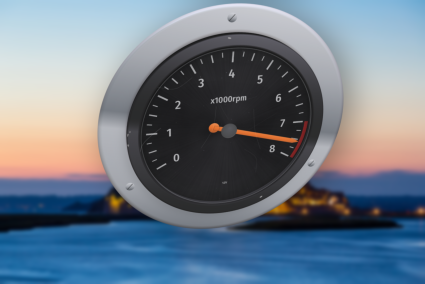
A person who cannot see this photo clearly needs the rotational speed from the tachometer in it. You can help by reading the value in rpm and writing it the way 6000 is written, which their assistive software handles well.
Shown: 7500
